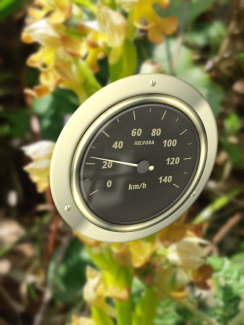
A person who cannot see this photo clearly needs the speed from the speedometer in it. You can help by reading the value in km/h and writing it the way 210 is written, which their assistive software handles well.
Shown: 25
